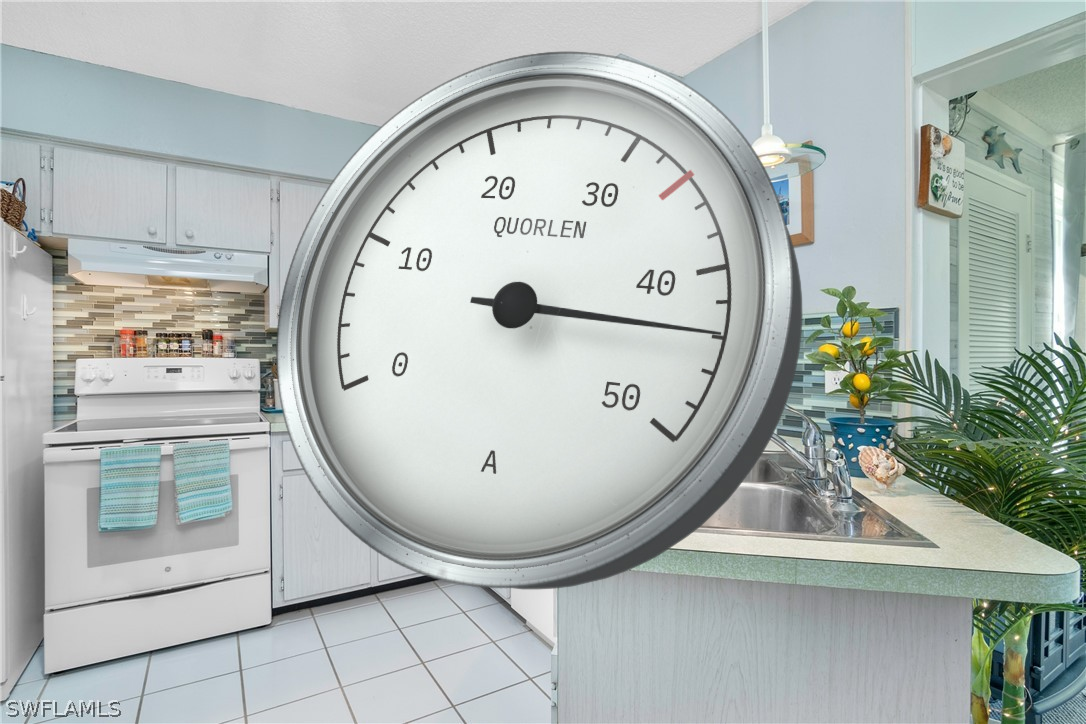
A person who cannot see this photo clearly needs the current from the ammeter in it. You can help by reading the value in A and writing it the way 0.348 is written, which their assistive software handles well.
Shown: 44
